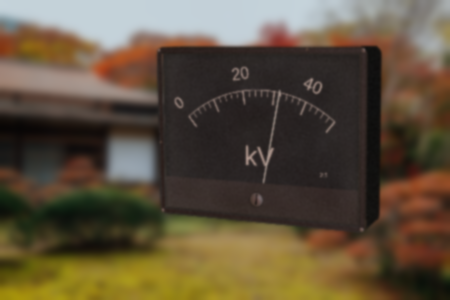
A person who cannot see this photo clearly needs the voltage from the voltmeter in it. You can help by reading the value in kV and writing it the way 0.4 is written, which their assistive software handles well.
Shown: 32
